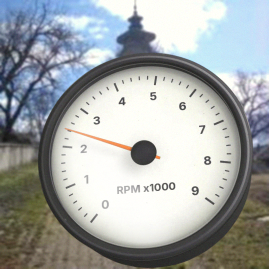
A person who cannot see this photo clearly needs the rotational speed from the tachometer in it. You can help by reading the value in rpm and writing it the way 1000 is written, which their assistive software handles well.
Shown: 2400
